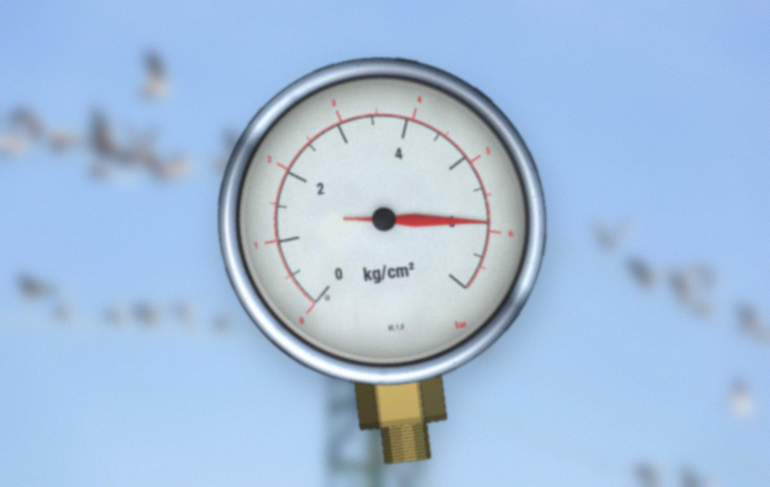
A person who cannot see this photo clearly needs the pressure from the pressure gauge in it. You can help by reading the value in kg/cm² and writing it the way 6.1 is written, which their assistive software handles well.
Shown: 6
